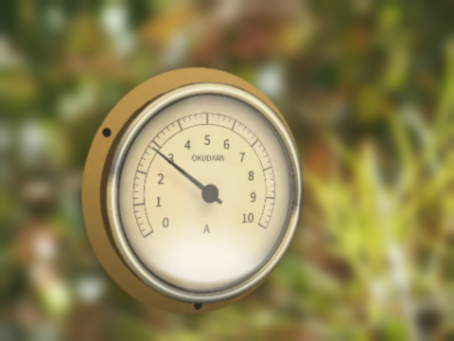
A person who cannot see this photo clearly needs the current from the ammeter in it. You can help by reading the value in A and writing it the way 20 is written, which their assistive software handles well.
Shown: 2.8
